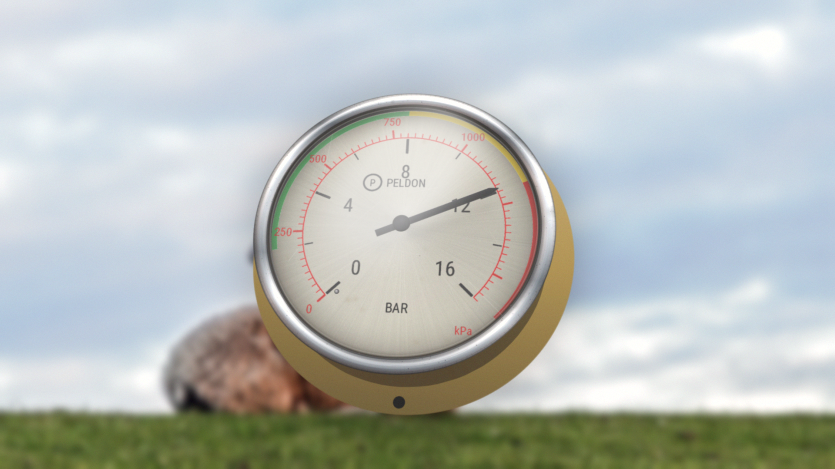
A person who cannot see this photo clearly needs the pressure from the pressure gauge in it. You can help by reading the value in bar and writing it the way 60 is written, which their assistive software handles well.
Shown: 12
